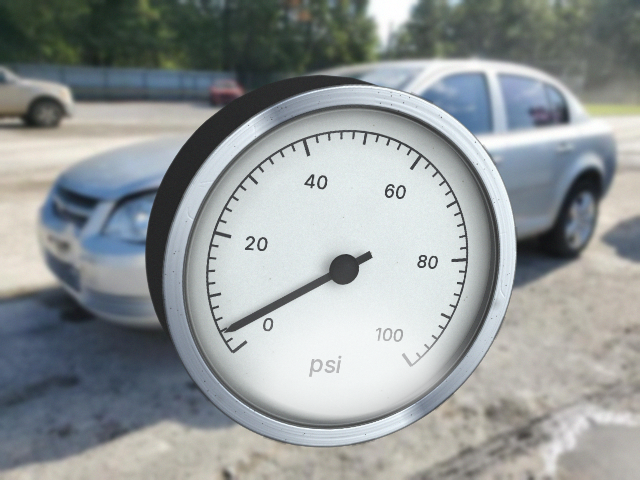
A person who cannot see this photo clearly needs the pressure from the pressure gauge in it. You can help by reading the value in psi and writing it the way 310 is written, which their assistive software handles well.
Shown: 4
